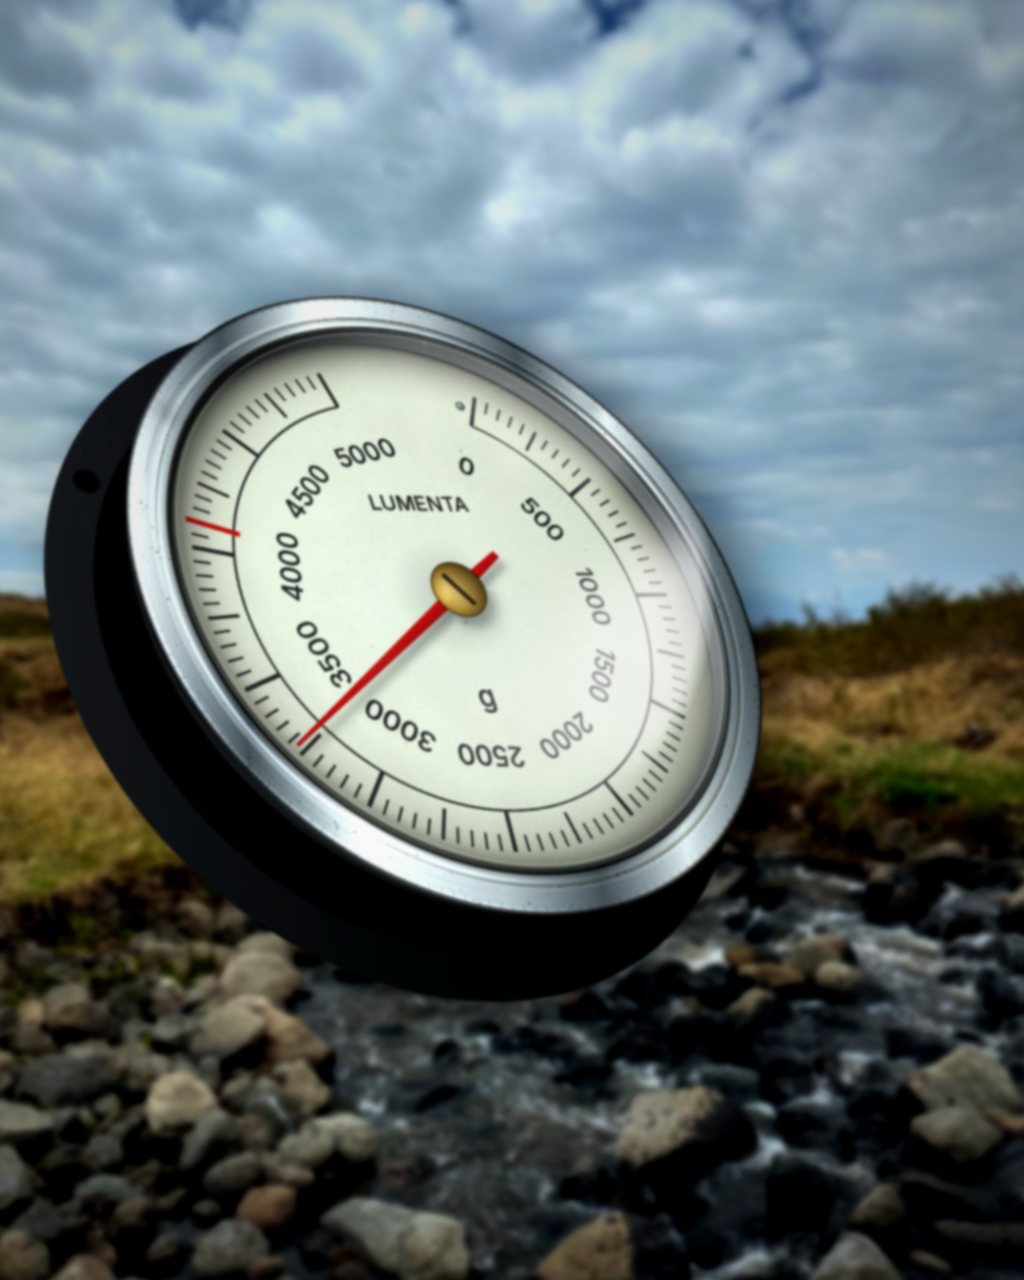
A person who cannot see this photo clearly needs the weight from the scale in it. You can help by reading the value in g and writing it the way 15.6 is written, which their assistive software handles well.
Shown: 3275
